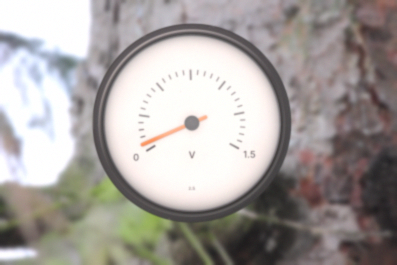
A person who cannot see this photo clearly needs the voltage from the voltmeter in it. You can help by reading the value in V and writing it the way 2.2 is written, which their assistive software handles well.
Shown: 0.05
